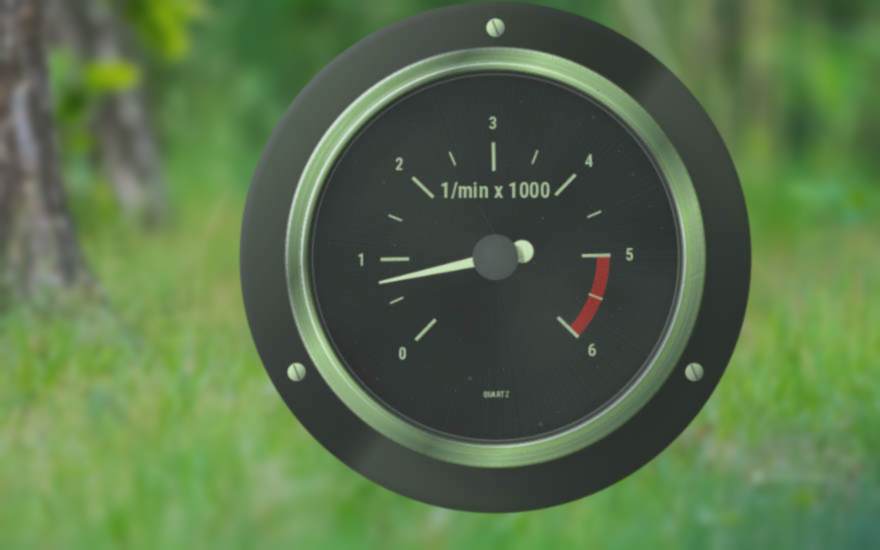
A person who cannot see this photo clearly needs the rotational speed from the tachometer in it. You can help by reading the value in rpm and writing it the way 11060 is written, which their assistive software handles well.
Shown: 750
